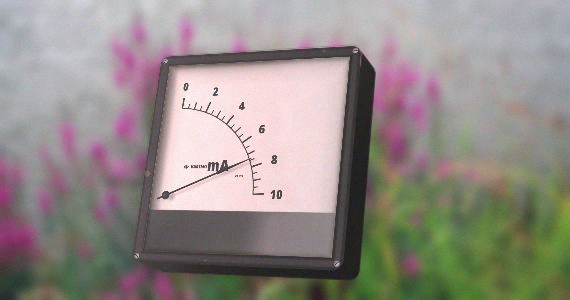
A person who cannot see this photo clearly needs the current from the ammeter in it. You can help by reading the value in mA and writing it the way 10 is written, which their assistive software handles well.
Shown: 7.5
